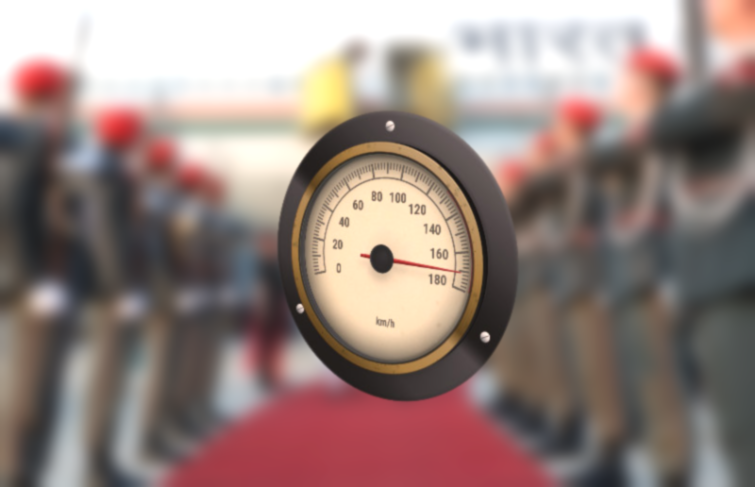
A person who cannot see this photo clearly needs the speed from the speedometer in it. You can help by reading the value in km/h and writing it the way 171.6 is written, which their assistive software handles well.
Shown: 170
